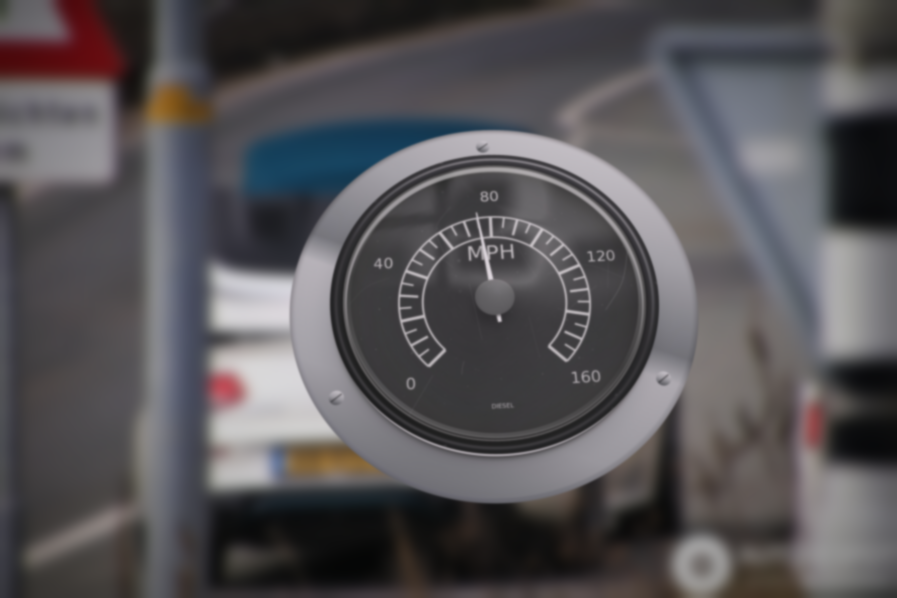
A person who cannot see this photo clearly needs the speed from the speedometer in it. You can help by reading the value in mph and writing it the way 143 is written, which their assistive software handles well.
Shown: 75
